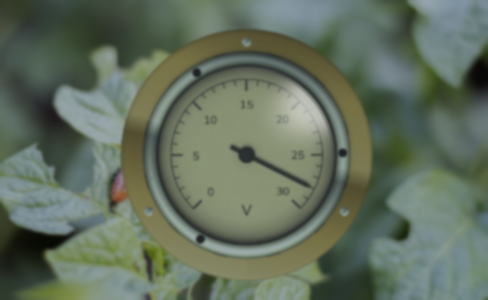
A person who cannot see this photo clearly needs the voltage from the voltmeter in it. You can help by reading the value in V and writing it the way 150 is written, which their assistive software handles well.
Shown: 28
